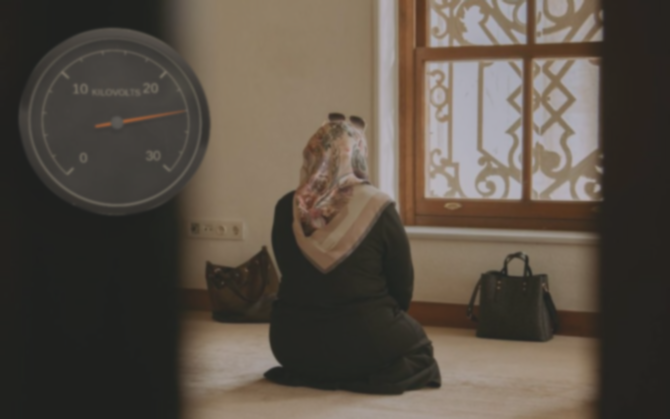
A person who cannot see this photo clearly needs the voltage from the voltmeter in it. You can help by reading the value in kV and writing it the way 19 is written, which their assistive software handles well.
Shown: 24
